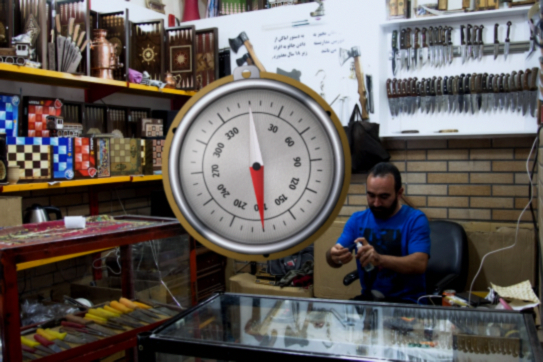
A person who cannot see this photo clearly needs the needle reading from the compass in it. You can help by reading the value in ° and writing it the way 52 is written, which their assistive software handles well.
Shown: 180
